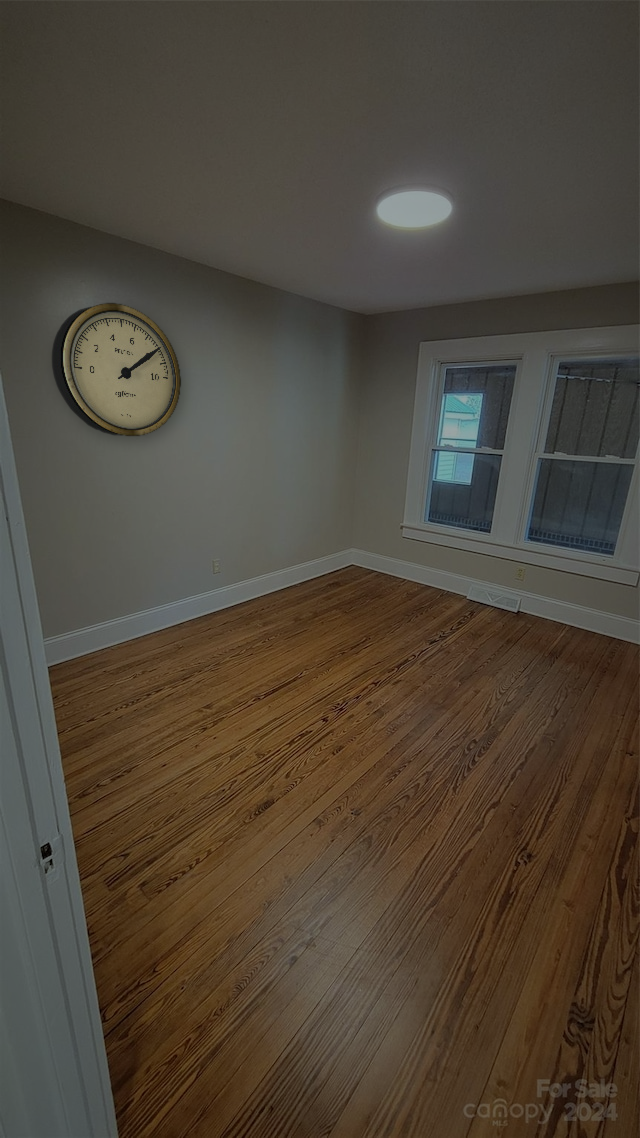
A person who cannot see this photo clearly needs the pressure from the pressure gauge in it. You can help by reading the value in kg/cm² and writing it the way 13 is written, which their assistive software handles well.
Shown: 8
